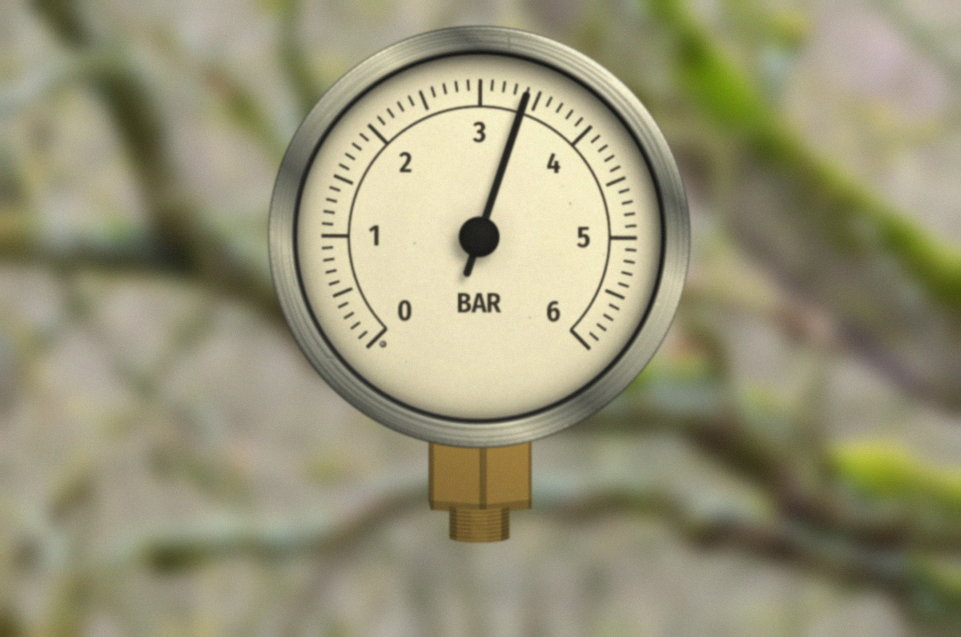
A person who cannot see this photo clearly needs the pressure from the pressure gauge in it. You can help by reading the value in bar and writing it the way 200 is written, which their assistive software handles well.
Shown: 3.4
